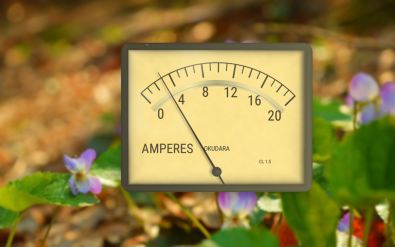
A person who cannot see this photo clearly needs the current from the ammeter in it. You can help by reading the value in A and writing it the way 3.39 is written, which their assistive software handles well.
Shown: 3
